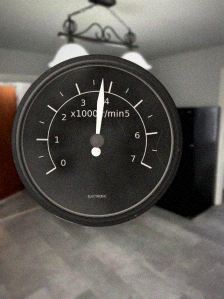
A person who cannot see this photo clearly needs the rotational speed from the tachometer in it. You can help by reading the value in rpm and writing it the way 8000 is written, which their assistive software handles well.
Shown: 3750
